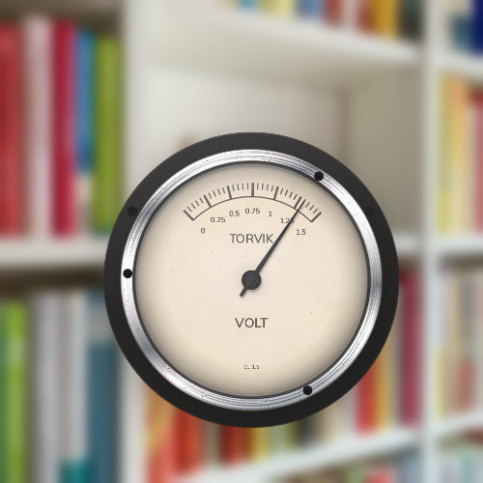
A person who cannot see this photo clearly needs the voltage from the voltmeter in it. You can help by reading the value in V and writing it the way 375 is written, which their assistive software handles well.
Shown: 1.3
